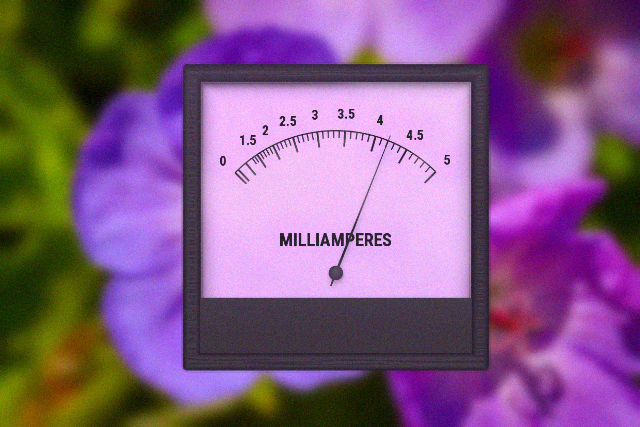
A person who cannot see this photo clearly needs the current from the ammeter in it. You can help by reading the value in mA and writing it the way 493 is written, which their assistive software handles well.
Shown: 4.2
